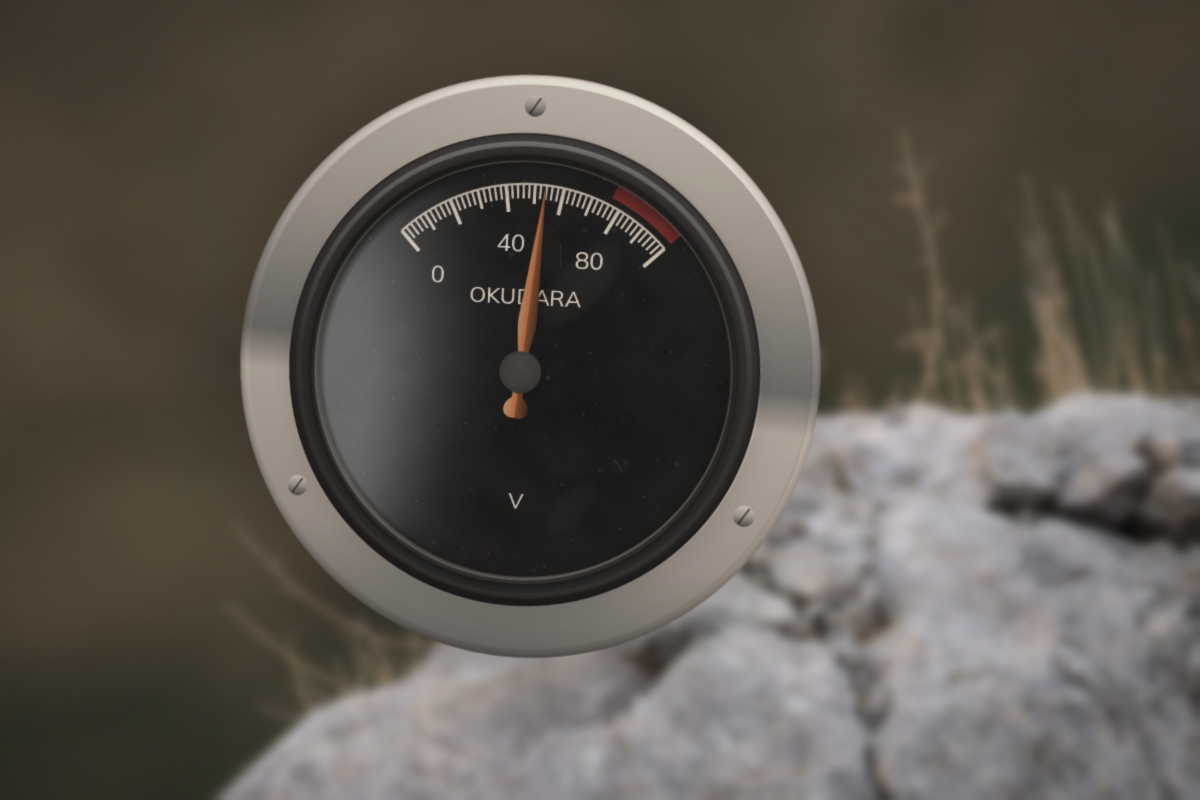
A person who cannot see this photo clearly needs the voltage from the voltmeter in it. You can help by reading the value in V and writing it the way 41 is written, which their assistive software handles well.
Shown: 54
